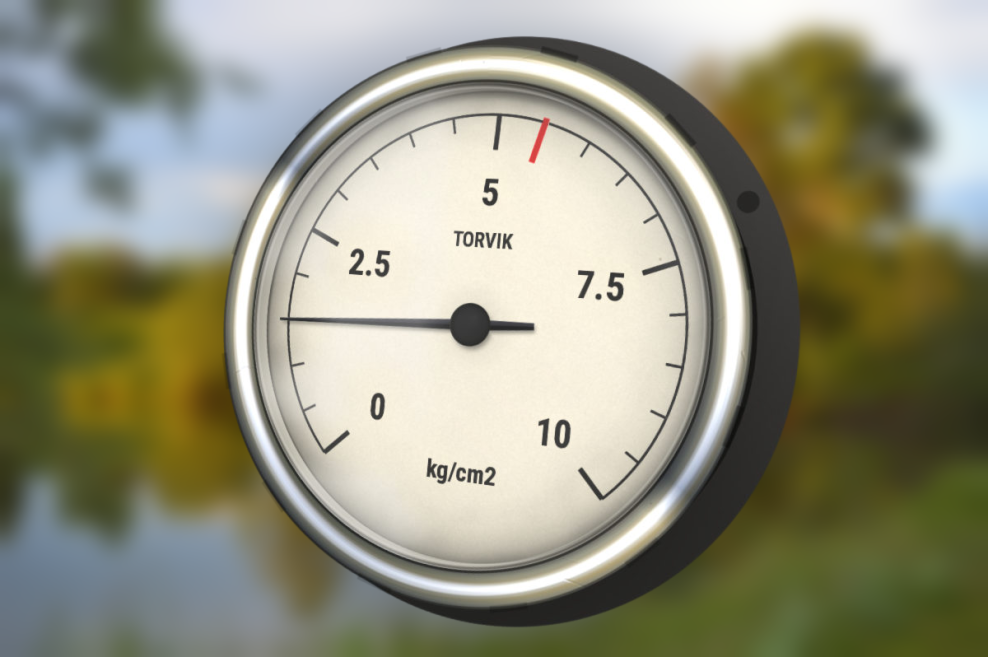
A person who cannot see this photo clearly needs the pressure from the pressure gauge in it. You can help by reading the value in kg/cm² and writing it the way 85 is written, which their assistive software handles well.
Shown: 1.5
